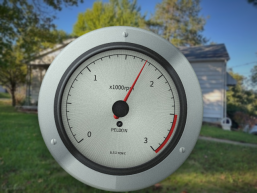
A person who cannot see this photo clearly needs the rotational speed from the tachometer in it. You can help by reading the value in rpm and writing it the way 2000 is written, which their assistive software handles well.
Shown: 1750
